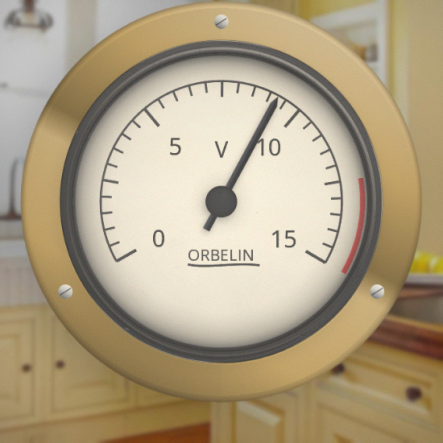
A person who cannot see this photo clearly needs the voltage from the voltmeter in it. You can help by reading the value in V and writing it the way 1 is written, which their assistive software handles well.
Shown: 9.25
